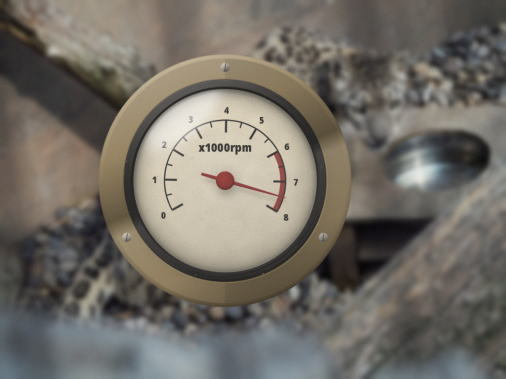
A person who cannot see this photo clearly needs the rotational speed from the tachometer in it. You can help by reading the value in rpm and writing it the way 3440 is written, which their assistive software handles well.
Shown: 7500
